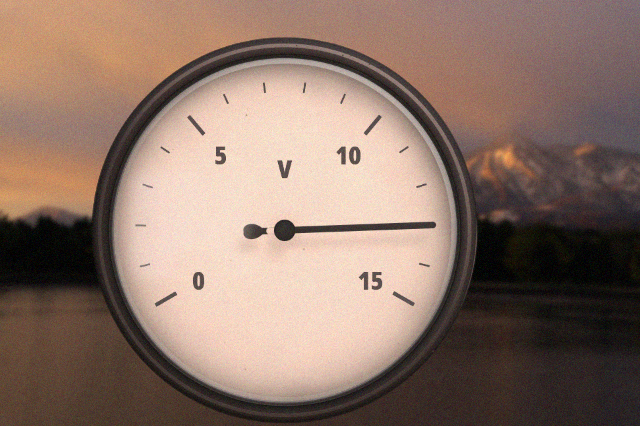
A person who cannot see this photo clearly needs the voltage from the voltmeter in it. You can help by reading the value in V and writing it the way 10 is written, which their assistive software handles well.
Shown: 13
